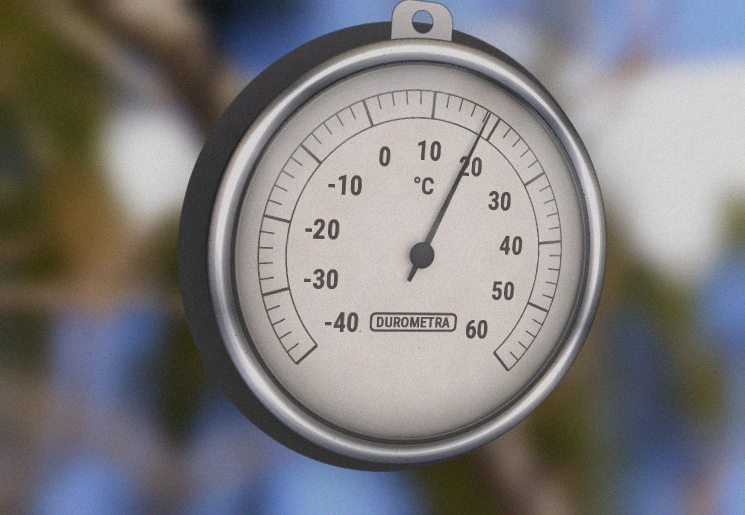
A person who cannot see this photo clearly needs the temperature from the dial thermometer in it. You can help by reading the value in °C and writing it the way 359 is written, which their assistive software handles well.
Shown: 18
